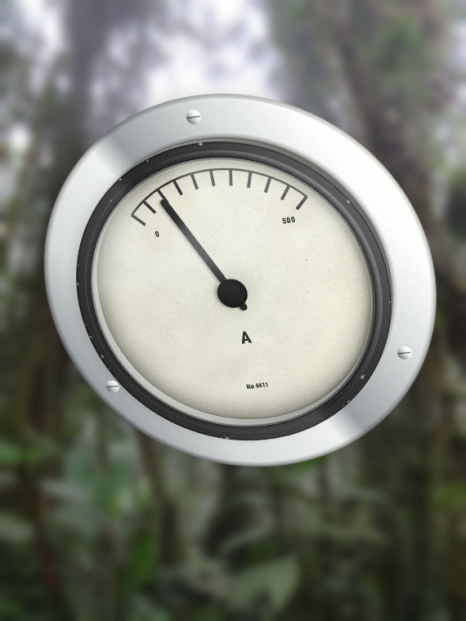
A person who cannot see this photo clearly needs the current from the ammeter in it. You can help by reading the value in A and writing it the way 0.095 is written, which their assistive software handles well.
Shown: 100
